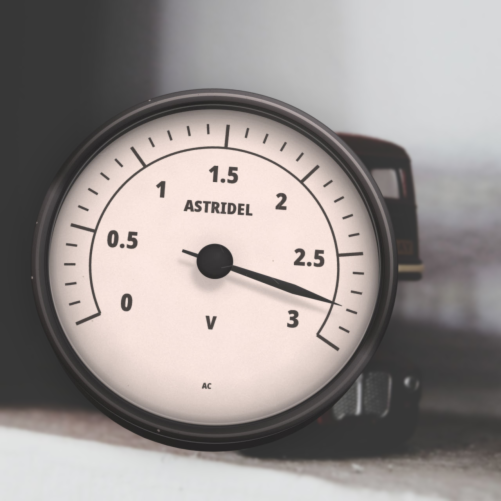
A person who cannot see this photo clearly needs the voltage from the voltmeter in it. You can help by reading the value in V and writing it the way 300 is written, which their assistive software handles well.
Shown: 2.8
